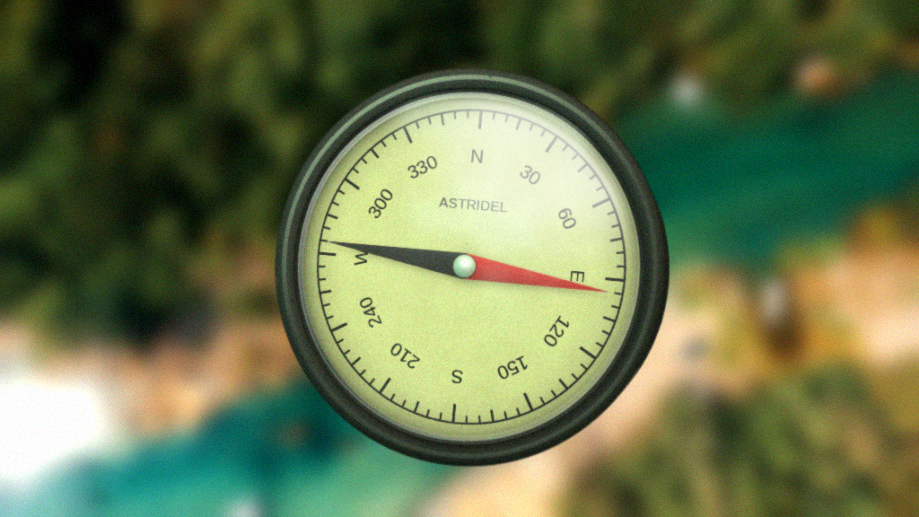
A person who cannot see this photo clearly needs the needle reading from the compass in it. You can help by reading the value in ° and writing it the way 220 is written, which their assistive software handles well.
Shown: 95
